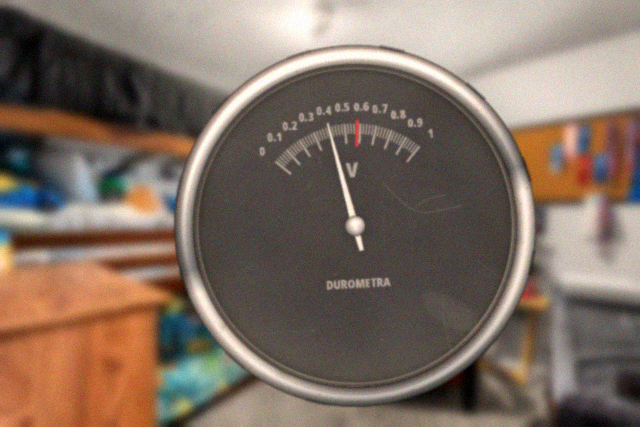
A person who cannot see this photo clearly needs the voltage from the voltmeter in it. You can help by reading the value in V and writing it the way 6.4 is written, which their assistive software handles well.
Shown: 0.4
